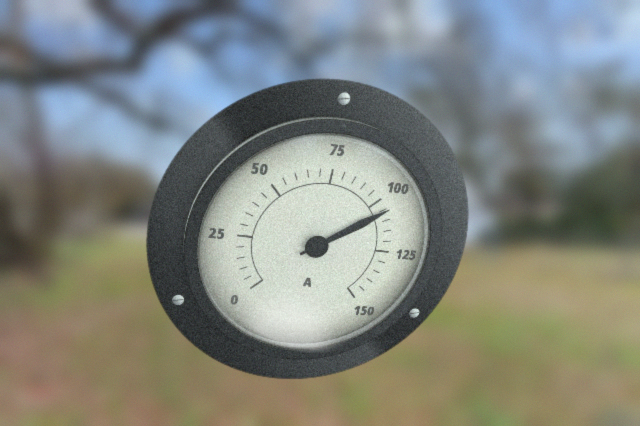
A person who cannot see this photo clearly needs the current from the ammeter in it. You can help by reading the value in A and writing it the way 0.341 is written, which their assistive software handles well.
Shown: 105
